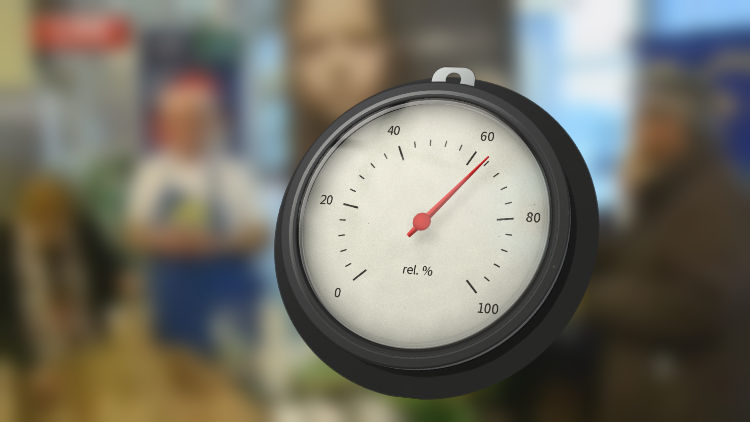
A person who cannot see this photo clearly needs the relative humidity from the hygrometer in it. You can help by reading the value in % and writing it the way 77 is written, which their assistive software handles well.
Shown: 64
